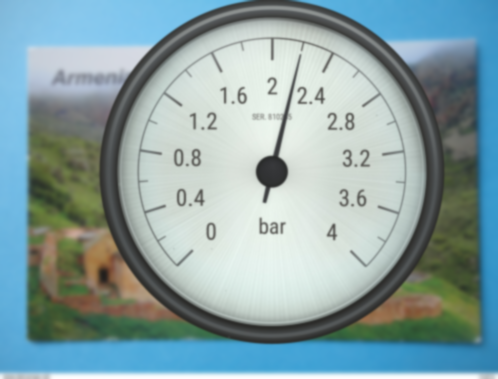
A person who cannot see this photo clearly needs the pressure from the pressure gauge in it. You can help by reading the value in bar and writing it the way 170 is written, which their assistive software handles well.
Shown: 2.2
